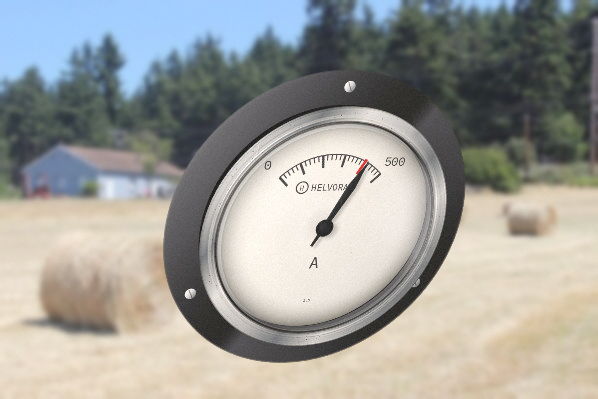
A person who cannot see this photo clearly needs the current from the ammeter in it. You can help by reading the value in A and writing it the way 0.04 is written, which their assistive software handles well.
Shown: 400
